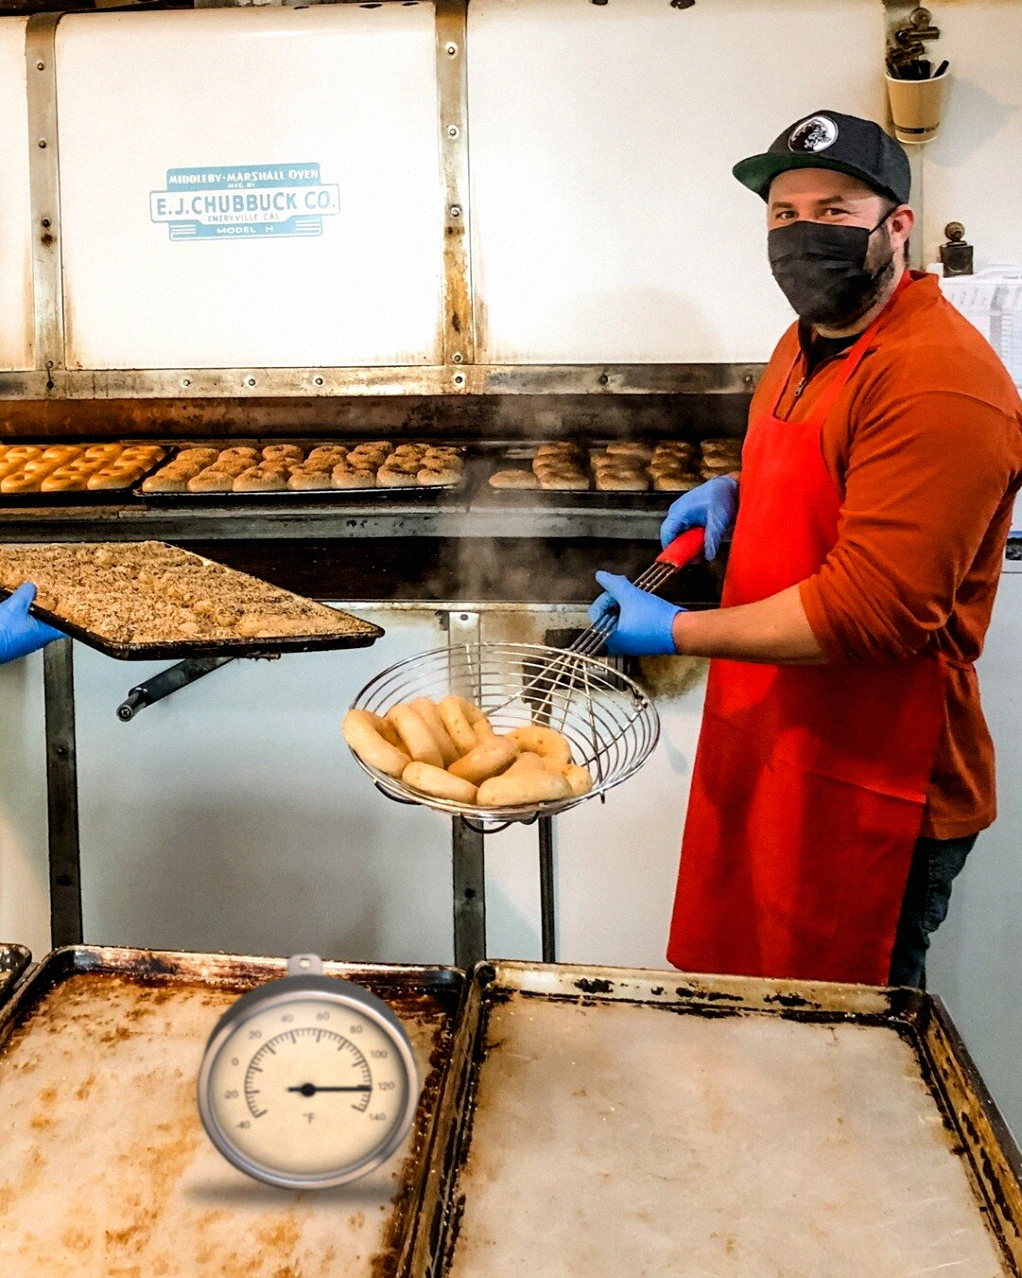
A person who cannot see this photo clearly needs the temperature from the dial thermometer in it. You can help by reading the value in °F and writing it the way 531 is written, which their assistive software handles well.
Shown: 120
